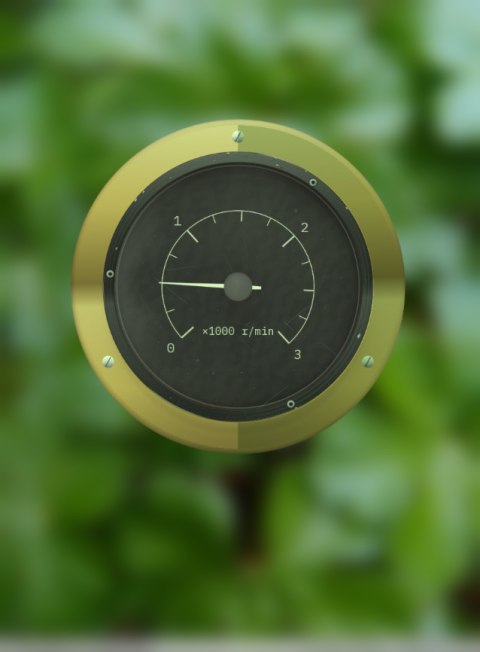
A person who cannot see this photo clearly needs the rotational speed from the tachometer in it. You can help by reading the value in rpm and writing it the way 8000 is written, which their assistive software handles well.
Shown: 500
